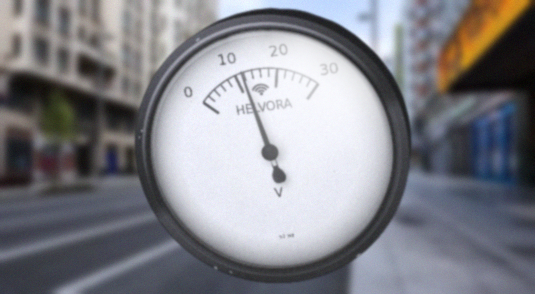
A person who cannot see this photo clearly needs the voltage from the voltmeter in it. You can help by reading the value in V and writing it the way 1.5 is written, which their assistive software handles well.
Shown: 12
